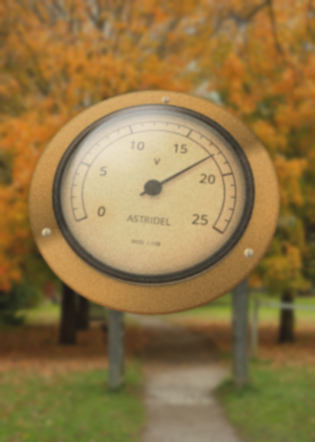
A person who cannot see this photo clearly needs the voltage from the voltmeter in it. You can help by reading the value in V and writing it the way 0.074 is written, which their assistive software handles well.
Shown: 18
